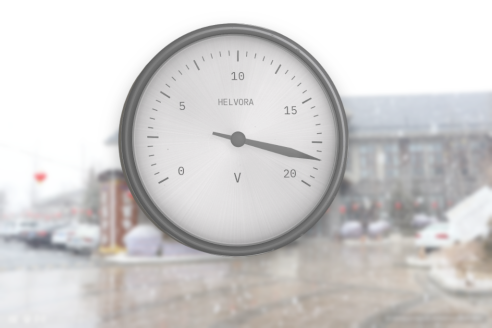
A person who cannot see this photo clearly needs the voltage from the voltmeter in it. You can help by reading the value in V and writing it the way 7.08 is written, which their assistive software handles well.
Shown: 18.5
